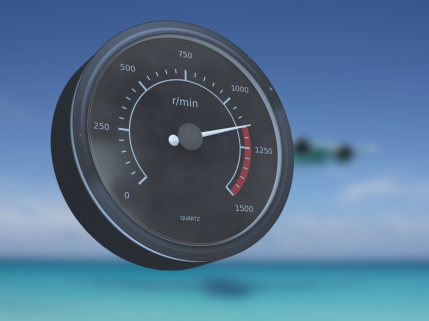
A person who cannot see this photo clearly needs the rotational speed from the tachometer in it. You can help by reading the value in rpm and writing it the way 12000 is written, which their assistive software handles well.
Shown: 1150
